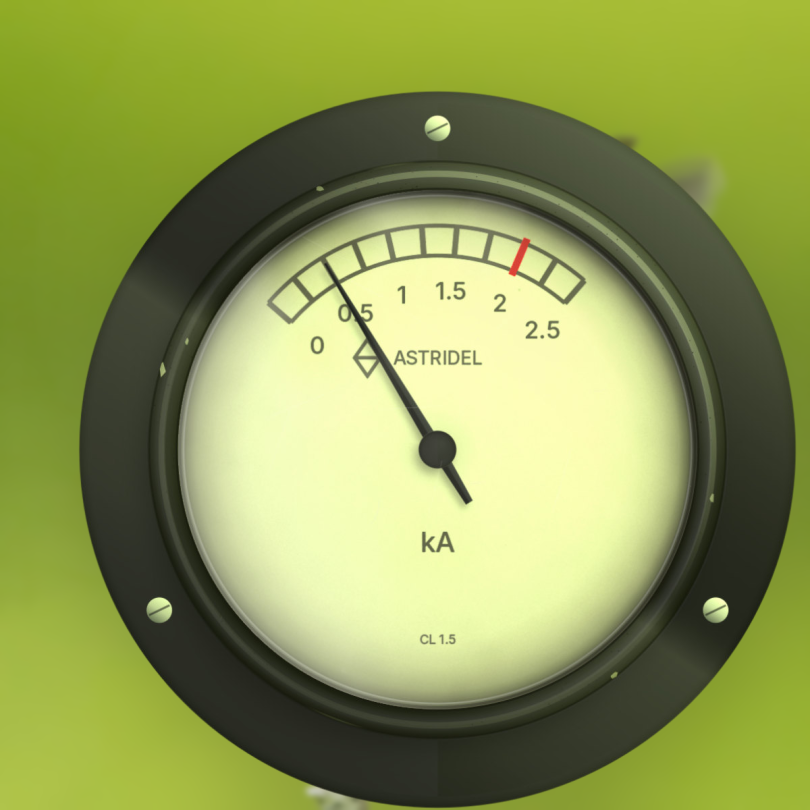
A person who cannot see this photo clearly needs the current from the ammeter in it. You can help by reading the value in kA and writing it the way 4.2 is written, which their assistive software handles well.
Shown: 0.5
